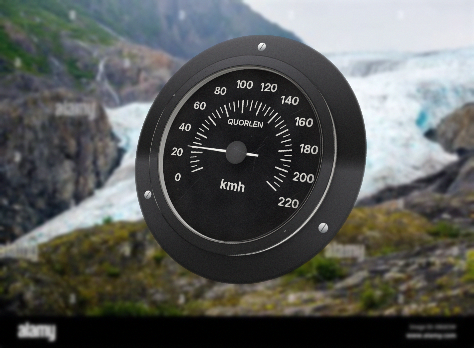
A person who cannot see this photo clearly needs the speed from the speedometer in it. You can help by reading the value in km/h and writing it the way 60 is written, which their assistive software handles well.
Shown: 25
